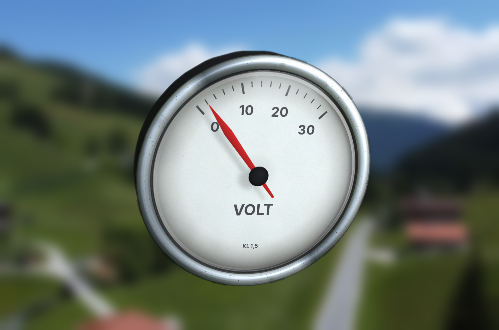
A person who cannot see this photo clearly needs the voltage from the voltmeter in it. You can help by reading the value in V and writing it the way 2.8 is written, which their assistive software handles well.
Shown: 2
